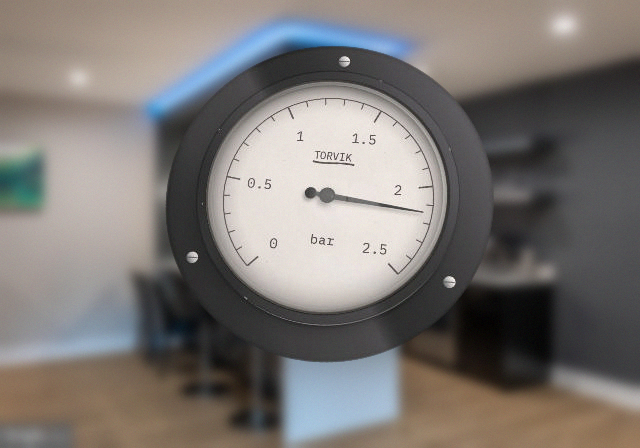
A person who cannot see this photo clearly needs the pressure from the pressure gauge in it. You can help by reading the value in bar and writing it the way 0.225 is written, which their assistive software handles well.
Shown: 2.15
